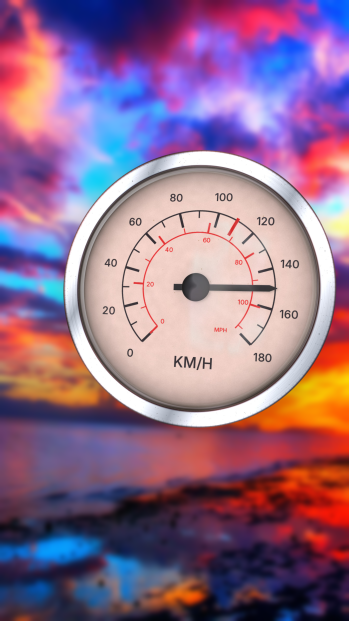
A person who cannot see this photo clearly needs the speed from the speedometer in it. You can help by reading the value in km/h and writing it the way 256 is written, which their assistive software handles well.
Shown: 150
